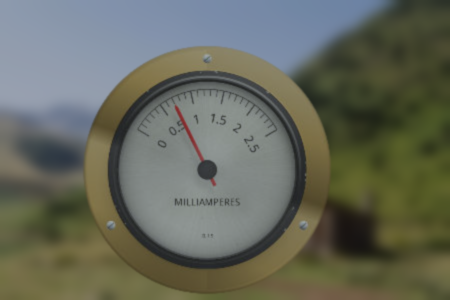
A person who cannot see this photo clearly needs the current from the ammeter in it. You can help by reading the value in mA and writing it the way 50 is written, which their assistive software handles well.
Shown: 0.7
